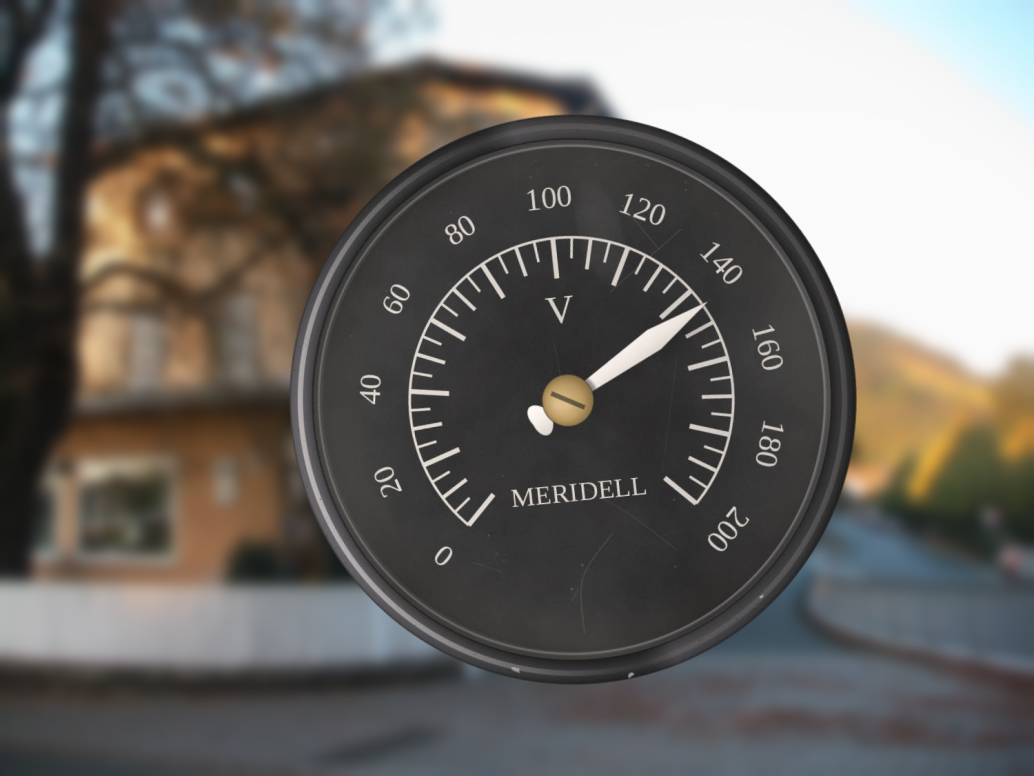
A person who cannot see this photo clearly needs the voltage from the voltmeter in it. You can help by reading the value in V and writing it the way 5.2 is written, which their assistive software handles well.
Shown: 145
